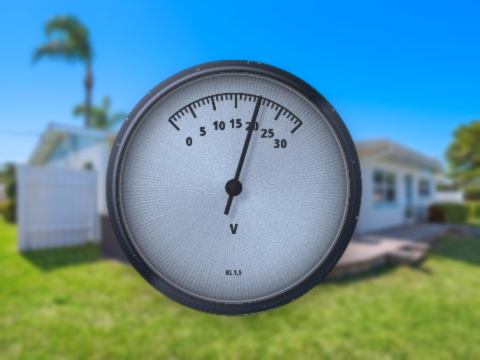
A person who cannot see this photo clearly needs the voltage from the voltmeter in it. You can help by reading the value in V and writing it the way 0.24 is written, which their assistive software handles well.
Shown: 20
